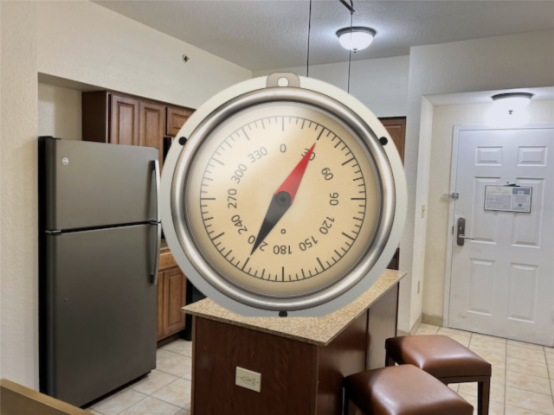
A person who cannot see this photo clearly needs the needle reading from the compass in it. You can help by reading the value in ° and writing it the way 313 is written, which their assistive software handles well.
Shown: 30
